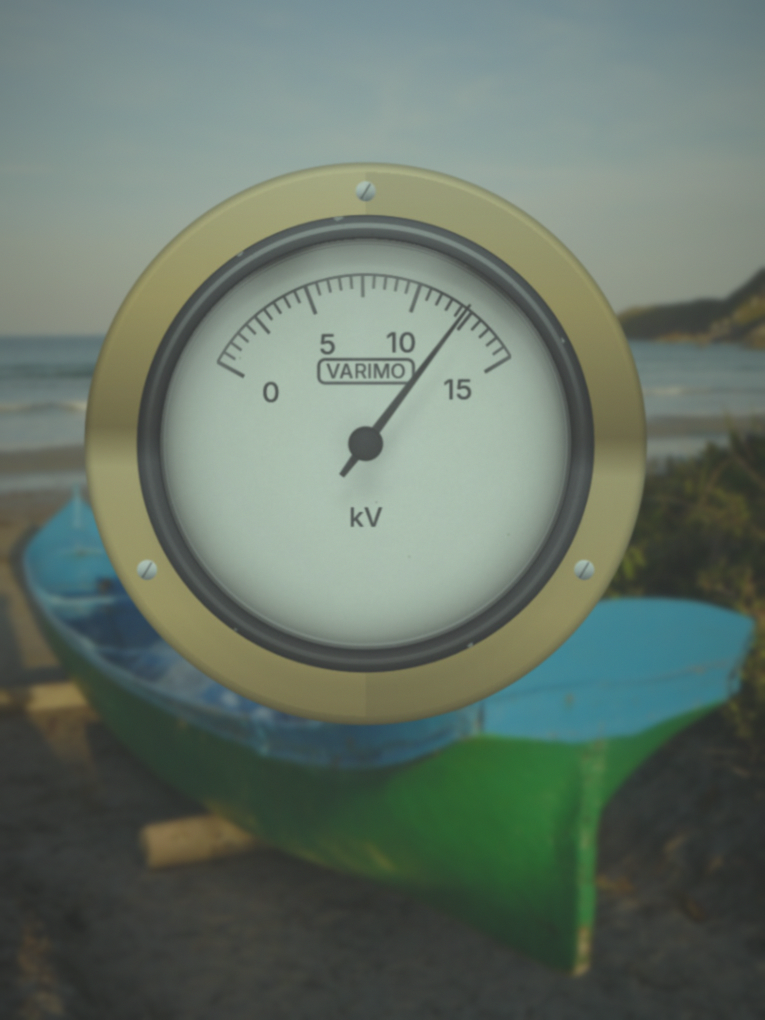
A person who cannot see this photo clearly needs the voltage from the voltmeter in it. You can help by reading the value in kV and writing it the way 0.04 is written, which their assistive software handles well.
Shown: 12.25
